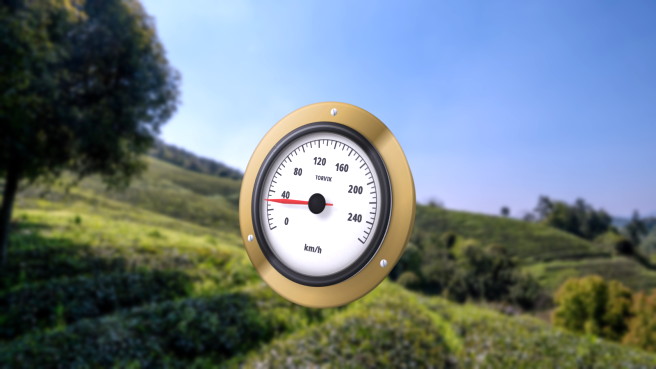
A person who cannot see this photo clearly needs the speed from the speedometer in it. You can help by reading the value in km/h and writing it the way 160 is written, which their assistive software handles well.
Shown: 30
